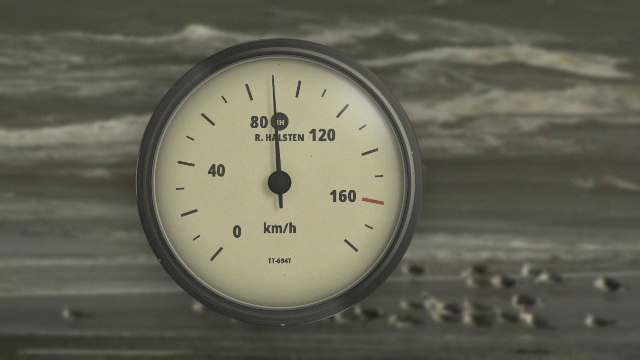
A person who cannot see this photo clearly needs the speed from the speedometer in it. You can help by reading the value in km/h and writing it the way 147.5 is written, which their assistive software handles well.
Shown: 90
